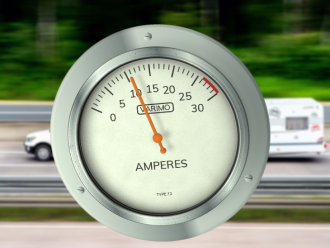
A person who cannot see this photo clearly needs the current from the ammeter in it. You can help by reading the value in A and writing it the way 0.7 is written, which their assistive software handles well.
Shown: 11
